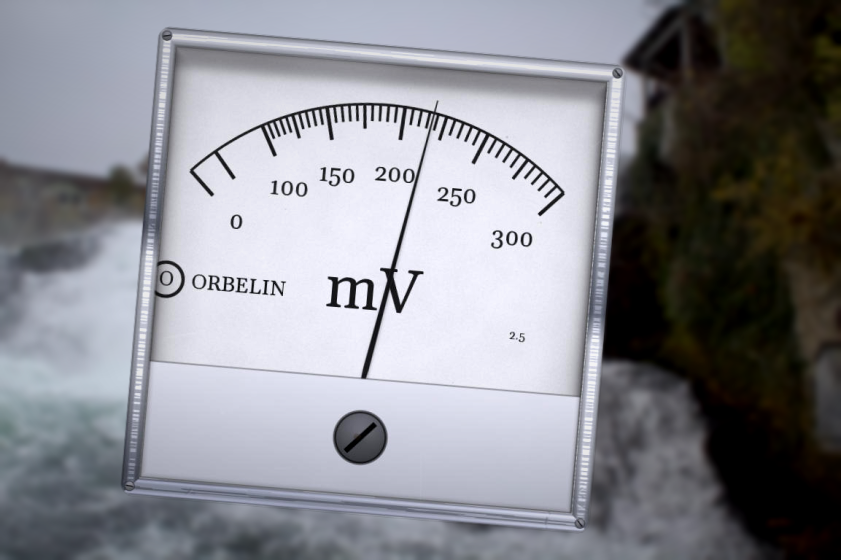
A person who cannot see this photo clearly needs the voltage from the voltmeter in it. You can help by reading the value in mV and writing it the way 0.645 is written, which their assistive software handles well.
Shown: 217.5
